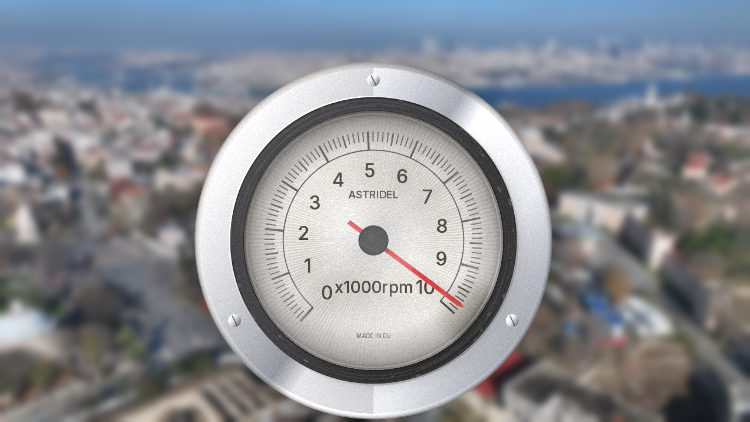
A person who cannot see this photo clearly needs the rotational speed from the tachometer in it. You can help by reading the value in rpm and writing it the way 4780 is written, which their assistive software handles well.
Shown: 9800
